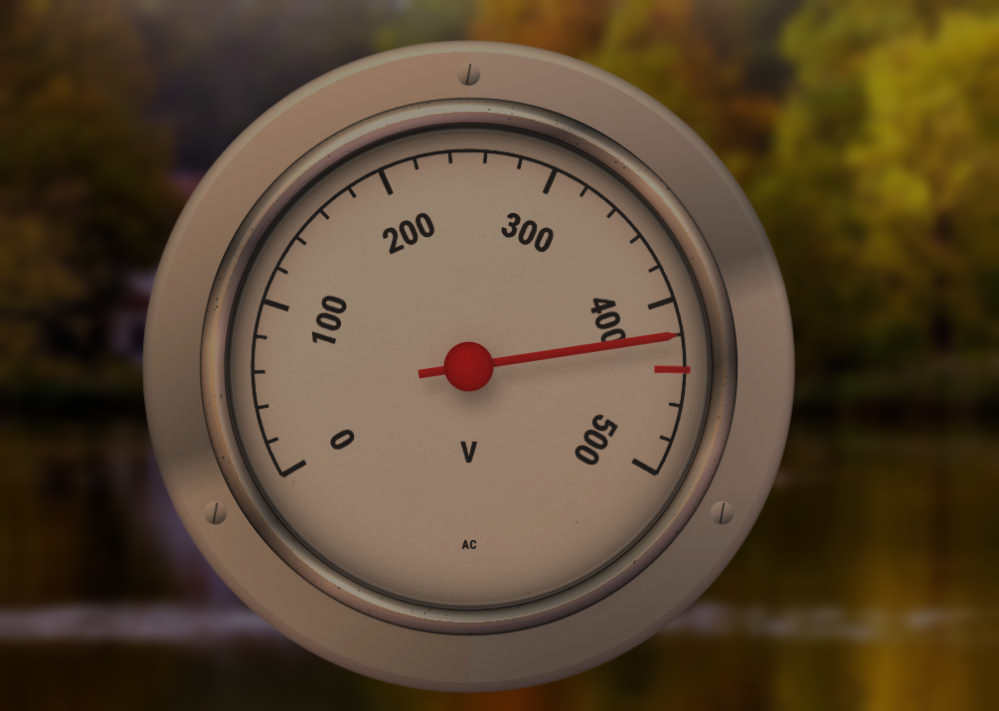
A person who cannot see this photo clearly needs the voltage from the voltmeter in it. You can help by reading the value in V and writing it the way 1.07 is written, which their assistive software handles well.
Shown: 420
